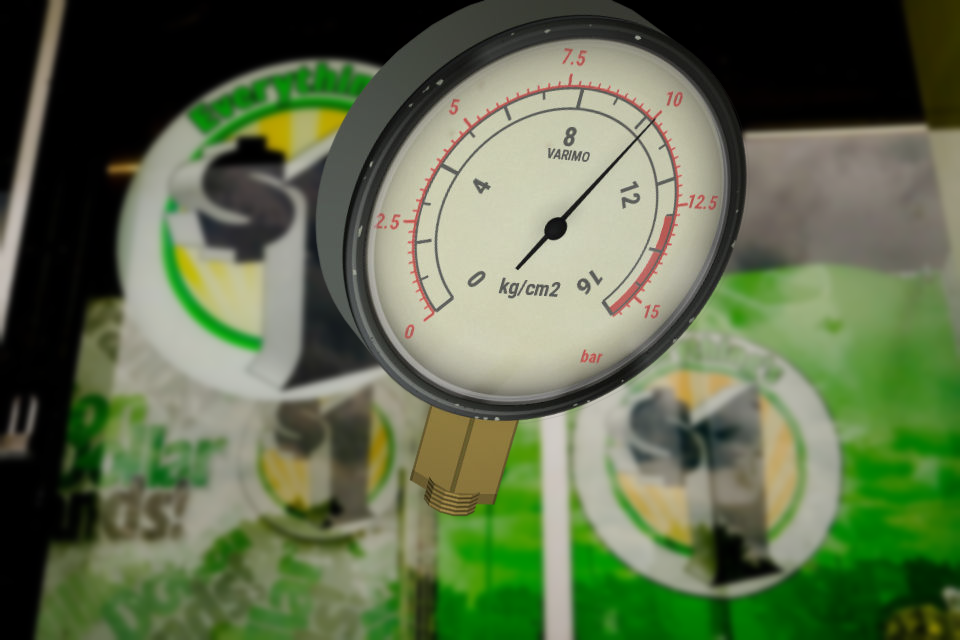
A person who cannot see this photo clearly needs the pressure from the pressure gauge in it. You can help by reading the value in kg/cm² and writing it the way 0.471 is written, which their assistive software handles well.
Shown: 10
